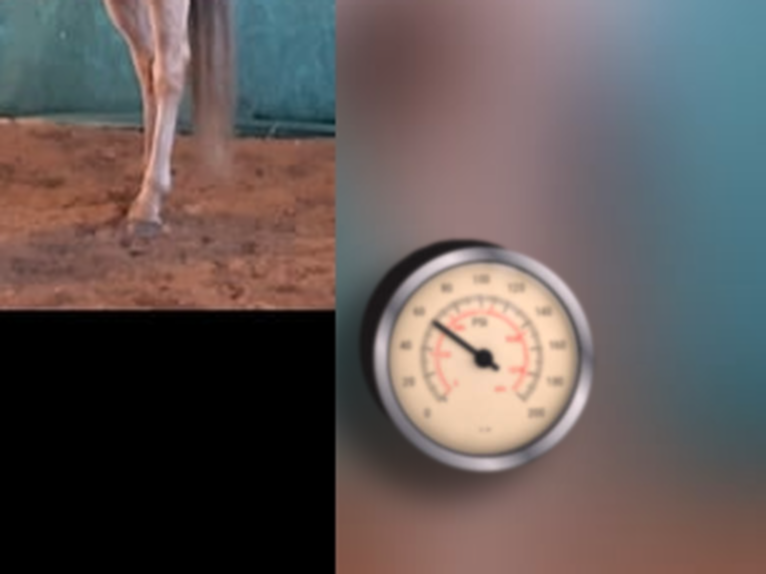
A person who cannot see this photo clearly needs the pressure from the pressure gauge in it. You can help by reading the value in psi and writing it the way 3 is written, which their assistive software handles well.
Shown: 60
